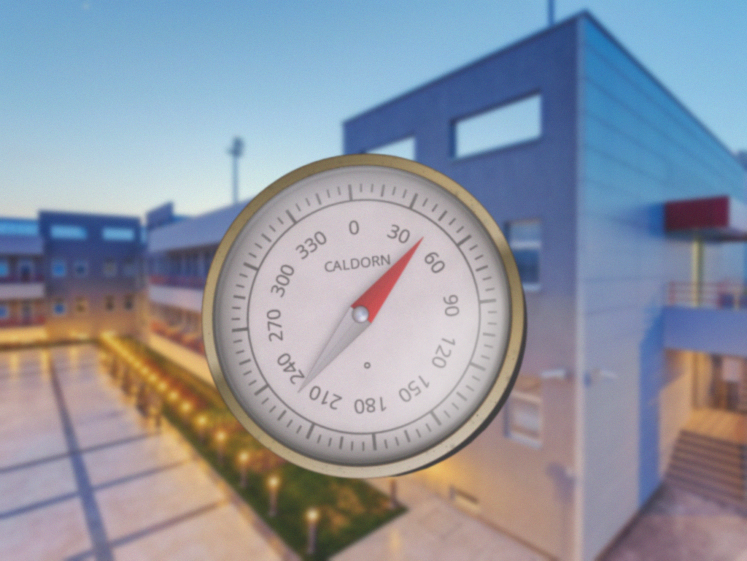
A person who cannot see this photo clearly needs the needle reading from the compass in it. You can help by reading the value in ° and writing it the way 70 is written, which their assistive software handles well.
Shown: 45
